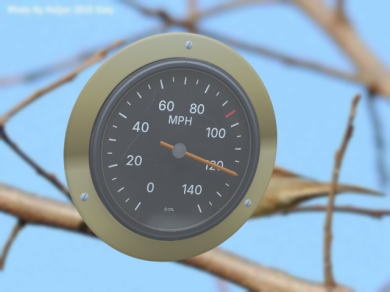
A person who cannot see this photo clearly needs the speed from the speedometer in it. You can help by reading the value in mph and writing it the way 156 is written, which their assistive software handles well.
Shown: 120
